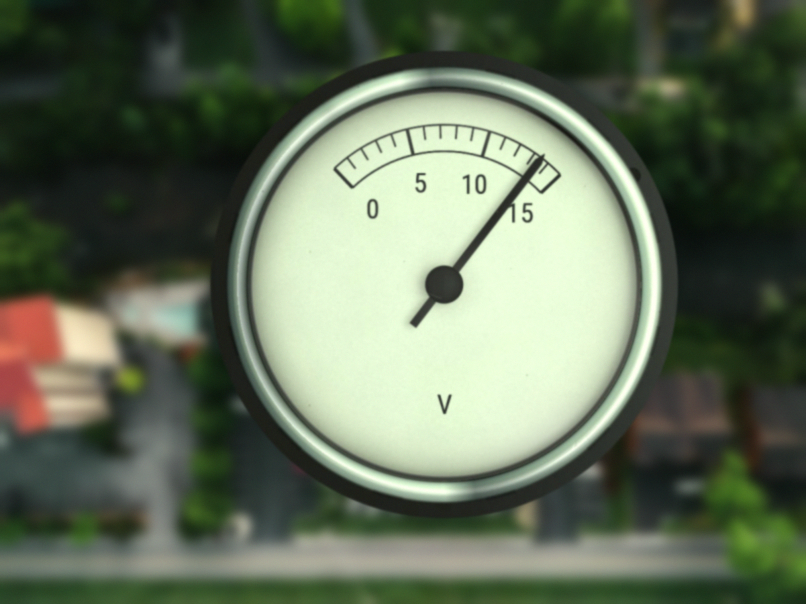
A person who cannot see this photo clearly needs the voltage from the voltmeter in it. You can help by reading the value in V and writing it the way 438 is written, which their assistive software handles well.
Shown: 13.5
